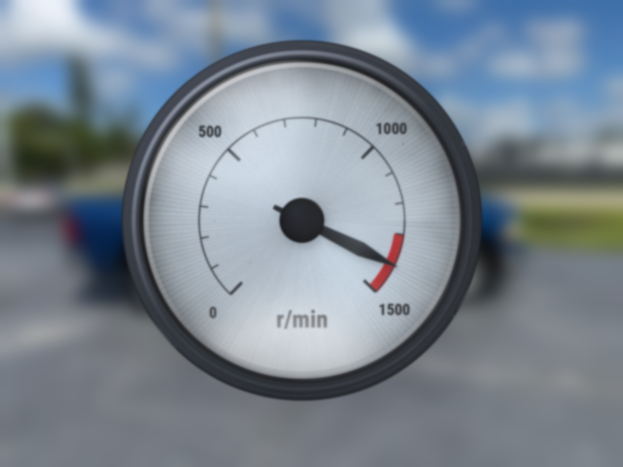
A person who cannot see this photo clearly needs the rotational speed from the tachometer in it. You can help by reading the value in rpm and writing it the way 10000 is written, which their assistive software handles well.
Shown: 1400
